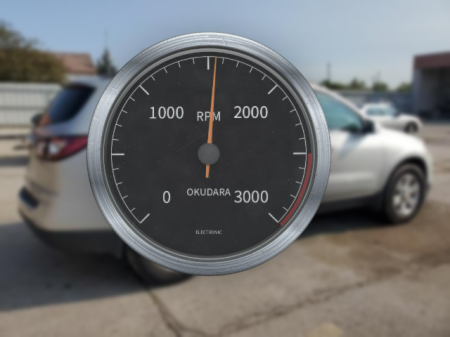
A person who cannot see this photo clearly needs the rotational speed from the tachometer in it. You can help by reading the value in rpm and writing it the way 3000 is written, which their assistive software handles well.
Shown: 1550
